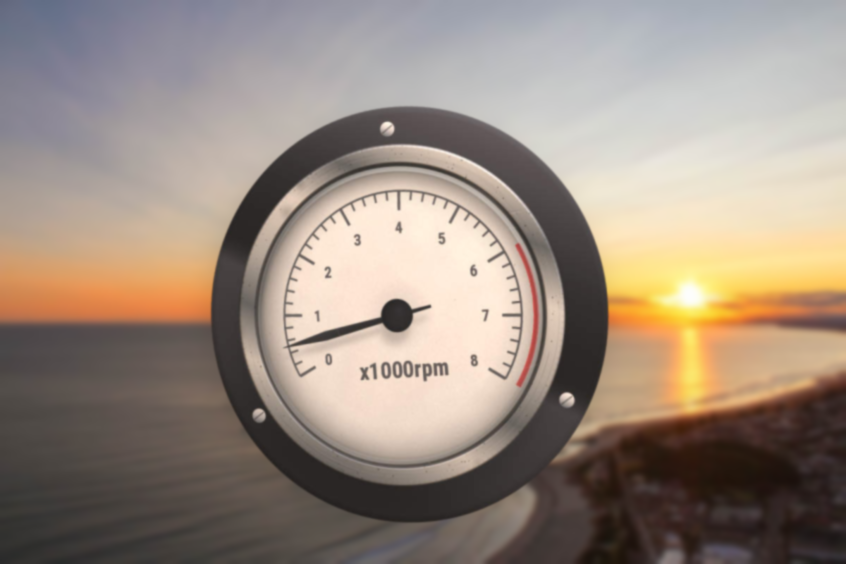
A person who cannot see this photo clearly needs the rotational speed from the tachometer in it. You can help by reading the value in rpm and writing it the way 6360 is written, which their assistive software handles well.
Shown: 500
